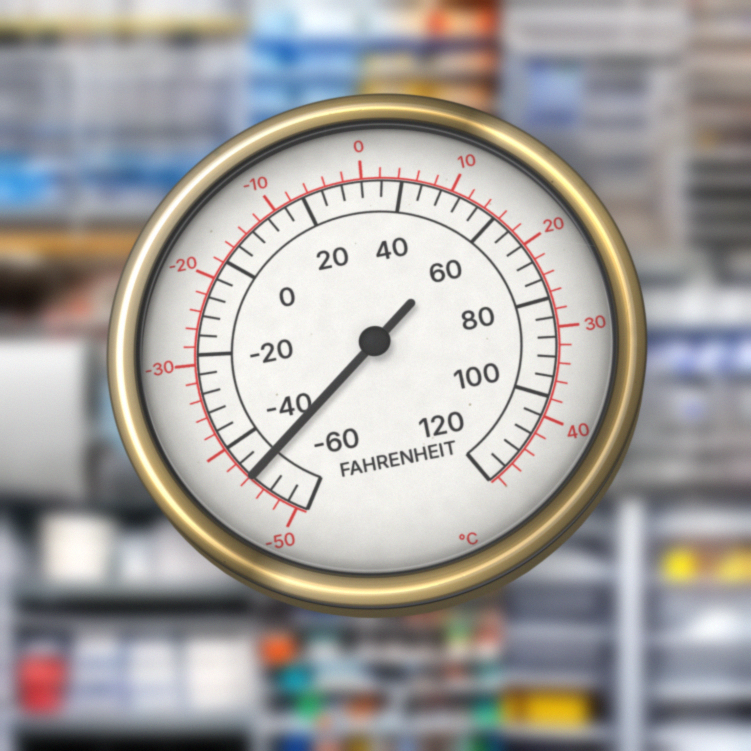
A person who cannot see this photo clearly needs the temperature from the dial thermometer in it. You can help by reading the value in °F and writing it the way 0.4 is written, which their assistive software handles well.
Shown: -48
